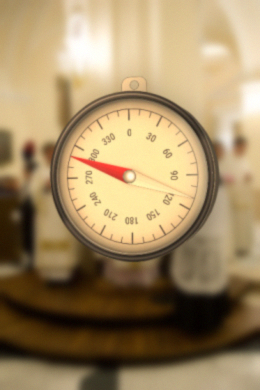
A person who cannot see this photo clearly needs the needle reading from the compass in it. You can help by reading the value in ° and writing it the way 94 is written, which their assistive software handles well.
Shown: 290
